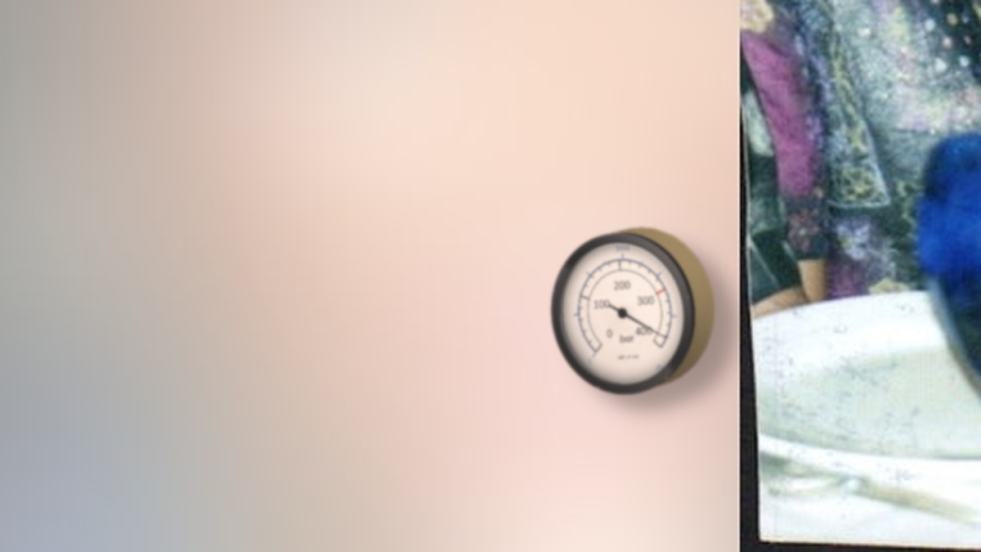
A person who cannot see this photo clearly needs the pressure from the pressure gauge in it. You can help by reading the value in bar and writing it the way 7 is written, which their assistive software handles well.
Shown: 380
